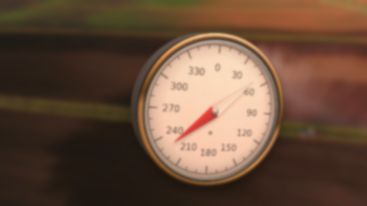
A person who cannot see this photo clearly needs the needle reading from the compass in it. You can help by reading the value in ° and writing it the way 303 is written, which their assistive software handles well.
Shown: 230
